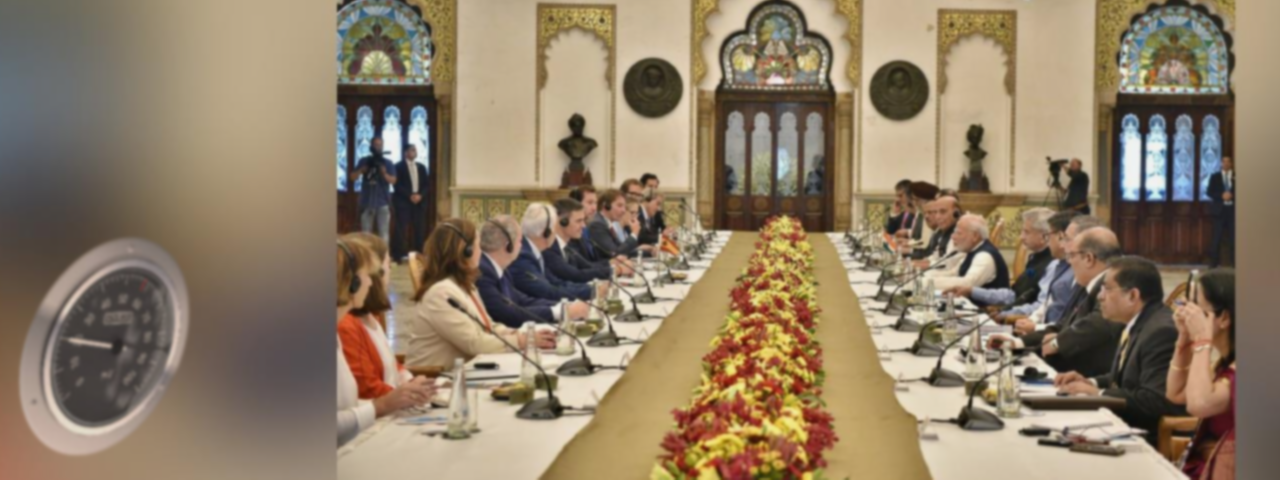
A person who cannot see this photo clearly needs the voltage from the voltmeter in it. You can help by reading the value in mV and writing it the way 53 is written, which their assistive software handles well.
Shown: 20
